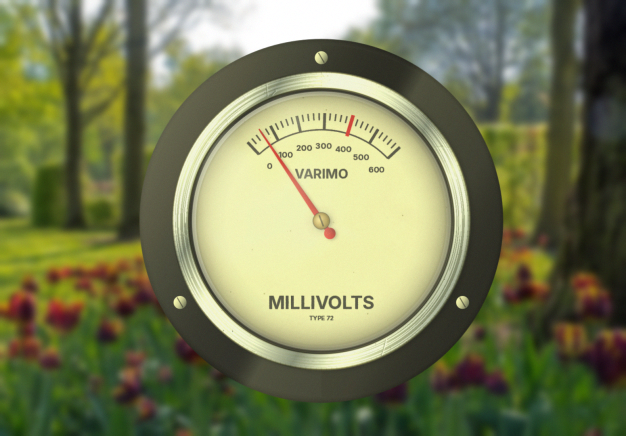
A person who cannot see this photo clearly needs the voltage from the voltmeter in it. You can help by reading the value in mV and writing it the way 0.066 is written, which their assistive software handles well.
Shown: 60
